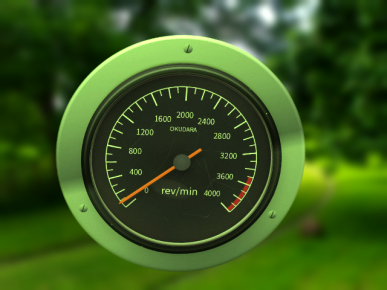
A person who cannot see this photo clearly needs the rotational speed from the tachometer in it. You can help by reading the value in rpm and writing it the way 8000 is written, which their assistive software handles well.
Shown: 100
